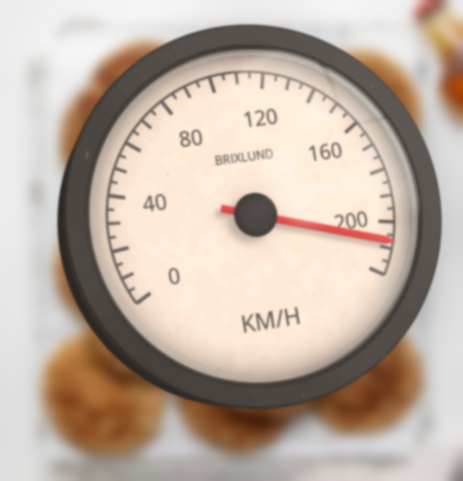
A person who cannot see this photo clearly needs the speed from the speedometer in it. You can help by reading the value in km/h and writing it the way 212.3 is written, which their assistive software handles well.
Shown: 207.5
